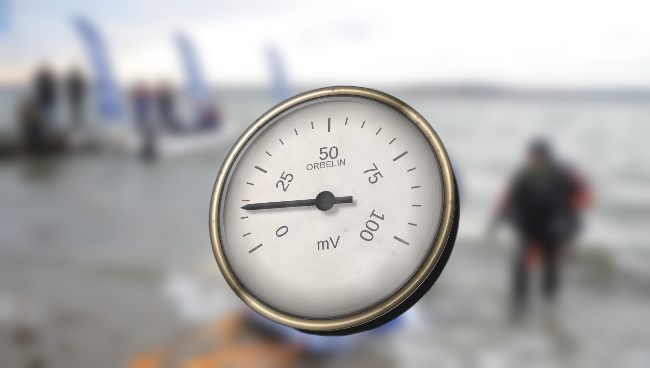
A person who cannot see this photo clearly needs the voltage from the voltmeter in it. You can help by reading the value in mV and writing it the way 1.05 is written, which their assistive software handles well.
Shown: 12.5
